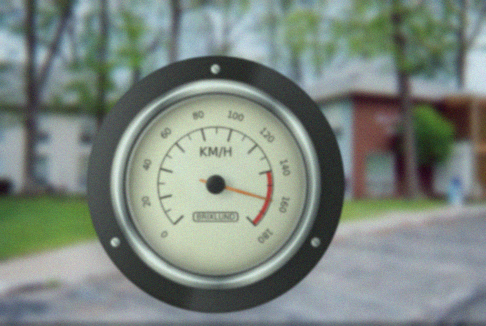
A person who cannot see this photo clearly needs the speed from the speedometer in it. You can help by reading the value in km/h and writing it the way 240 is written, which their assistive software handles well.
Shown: 160
